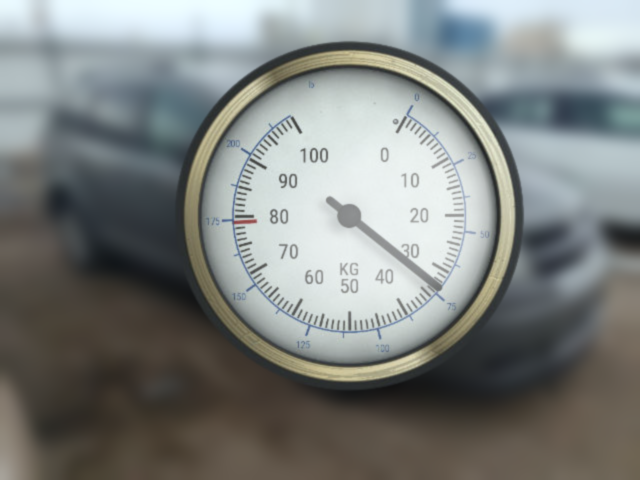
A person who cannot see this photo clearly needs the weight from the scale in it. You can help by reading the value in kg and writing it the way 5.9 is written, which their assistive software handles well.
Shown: 33
